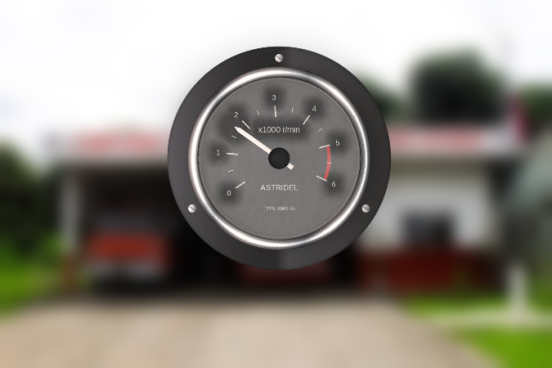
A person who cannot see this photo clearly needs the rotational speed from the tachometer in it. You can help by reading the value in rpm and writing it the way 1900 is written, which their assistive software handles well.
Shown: 1750
